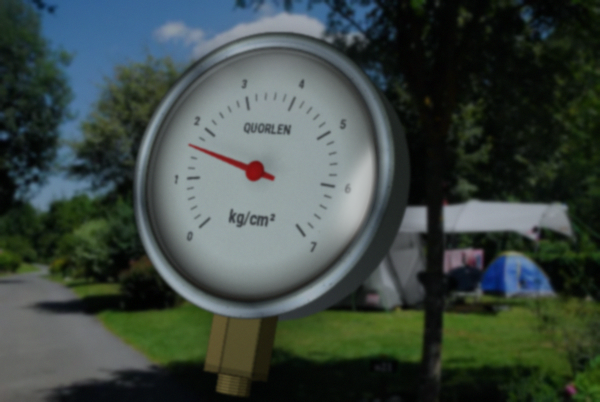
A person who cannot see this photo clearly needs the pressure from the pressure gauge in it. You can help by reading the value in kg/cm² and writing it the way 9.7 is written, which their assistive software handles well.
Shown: 1.6
